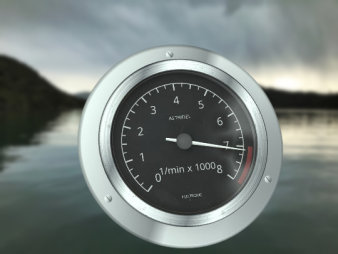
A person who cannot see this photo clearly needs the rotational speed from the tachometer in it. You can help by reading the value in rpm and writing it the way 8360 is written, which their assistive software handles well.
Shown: 7125
